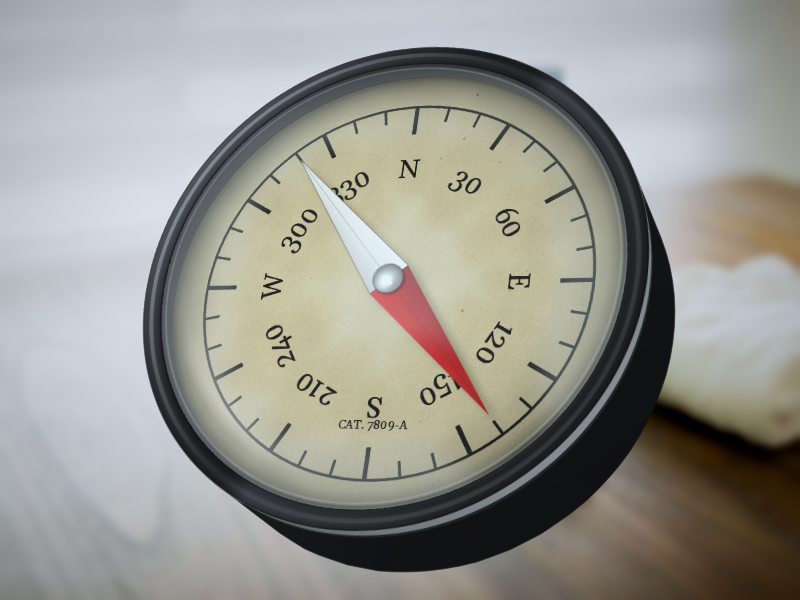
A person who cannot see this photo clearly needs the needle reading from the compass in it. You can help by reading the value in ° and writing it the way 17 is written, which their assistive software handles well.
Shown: 140
